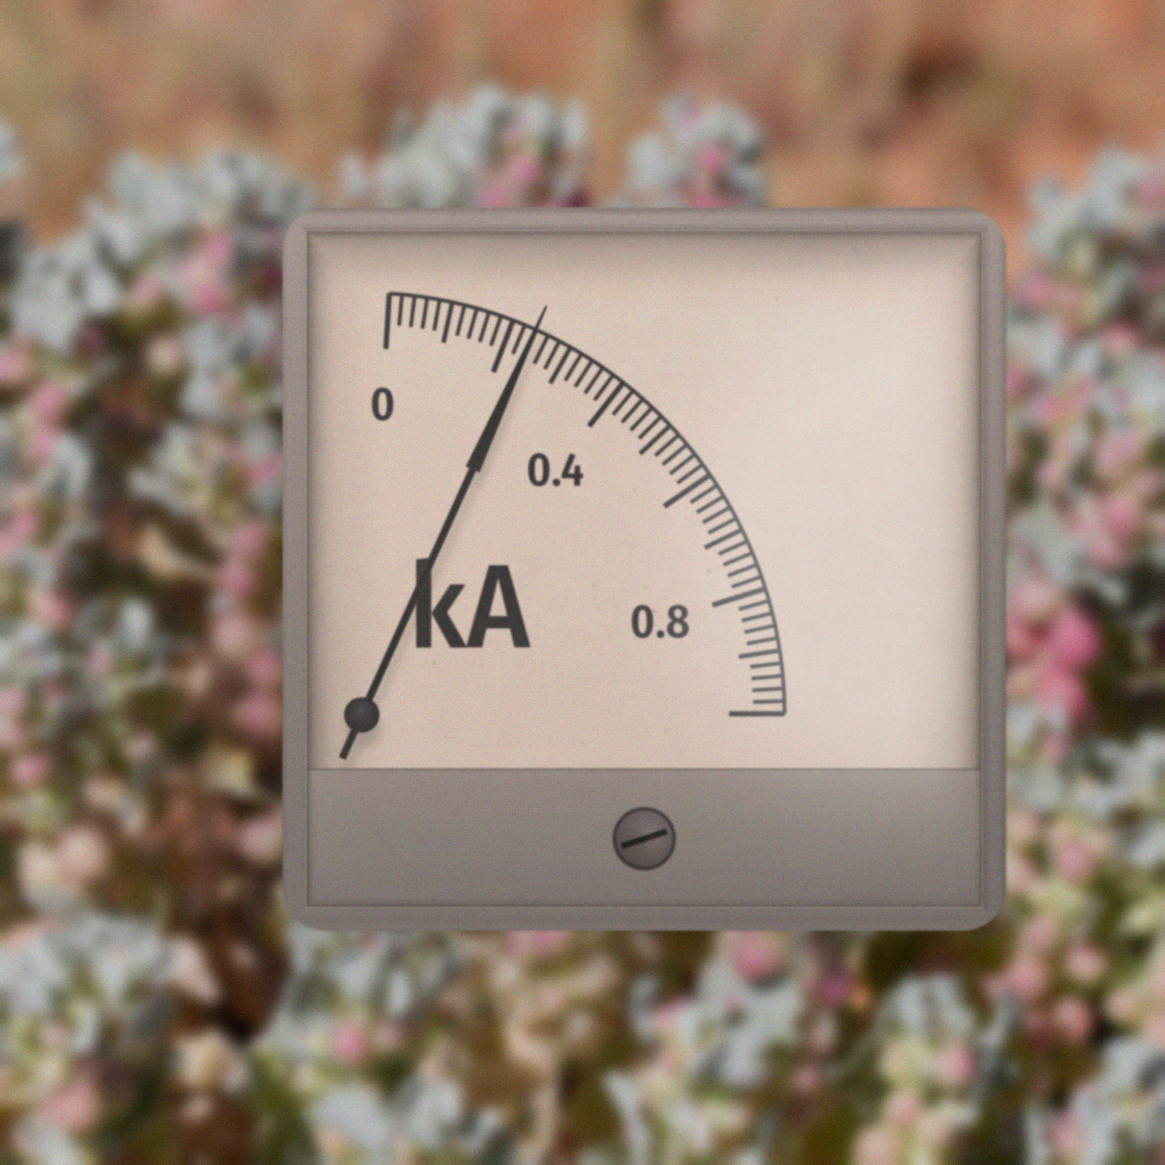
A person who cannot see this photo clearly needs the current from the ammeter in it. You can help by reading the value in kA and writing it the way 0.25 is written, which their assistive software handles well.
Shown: 0.24
